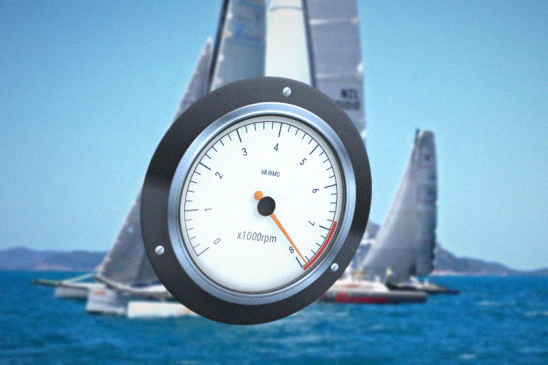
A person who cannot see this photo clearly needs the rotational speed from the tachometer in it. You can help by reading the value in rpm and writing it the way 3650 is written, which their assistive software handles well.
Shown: 7900
